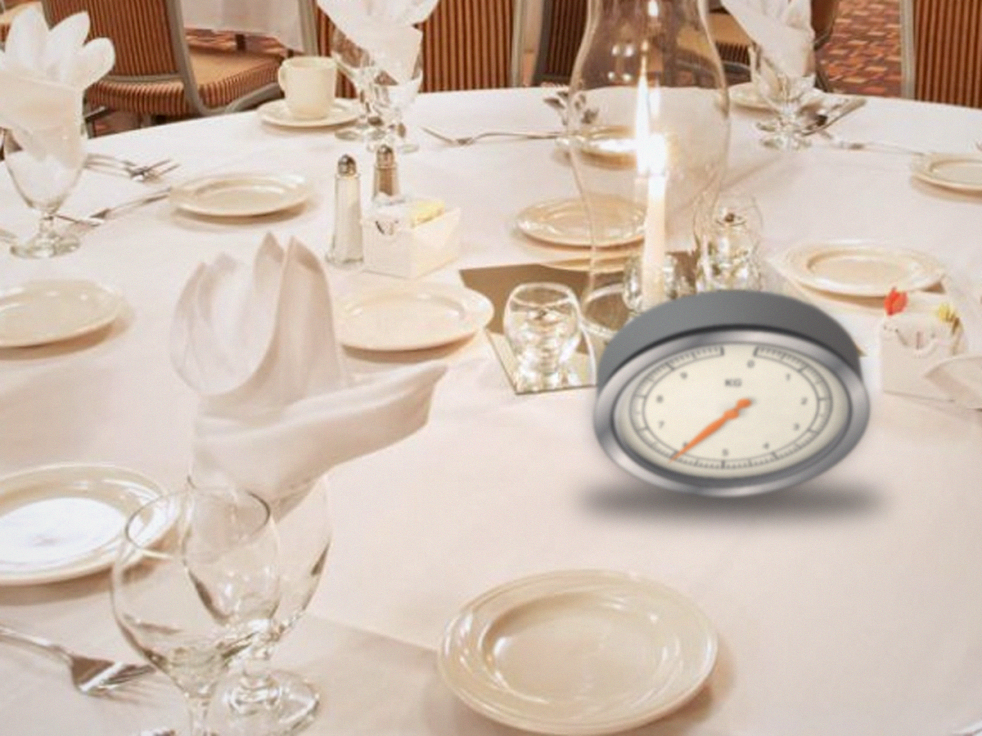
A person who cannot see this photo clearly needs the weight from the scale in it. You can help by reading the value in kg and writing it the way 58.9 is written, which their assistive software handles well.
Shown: 6
